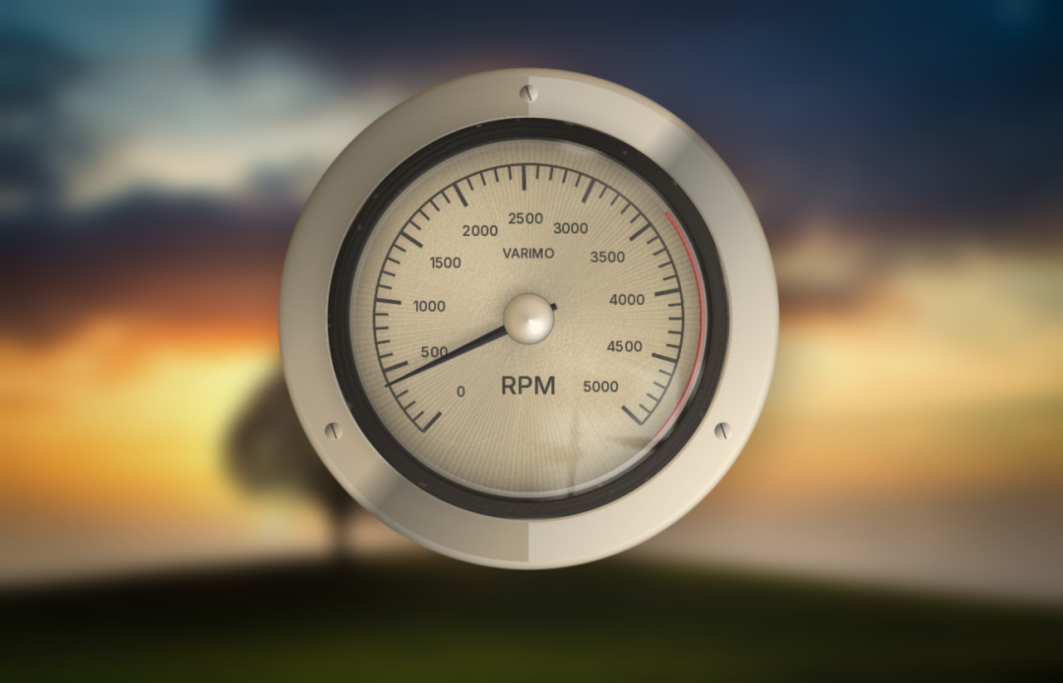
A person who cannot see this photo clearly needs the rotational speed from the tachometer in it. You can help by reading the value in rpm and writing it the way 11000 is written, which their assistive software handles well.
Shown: 400
